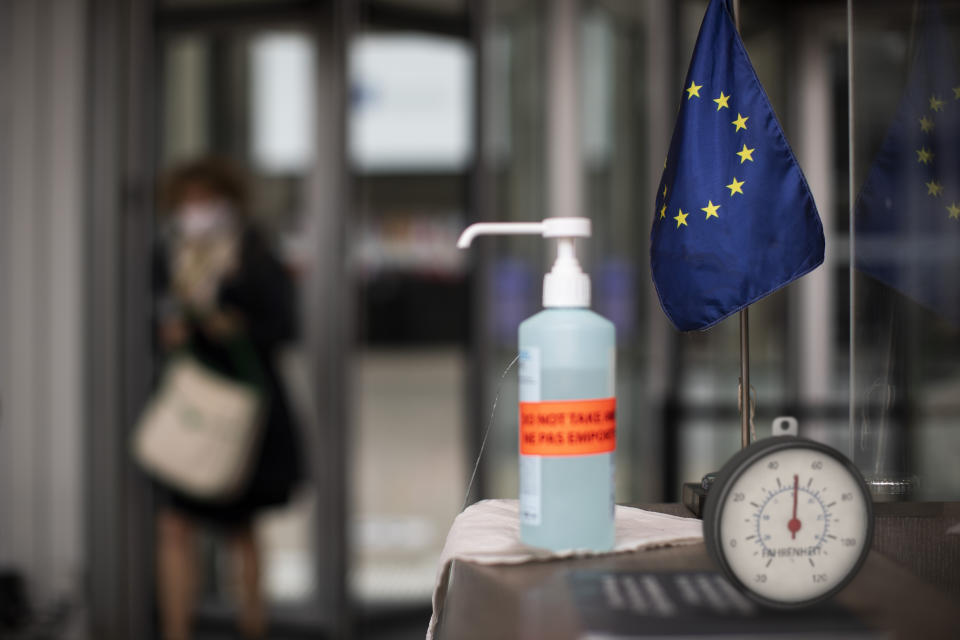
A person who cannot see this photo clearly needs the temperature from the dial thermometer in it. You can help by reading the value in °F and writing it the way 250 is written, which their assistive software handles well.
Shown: 50
